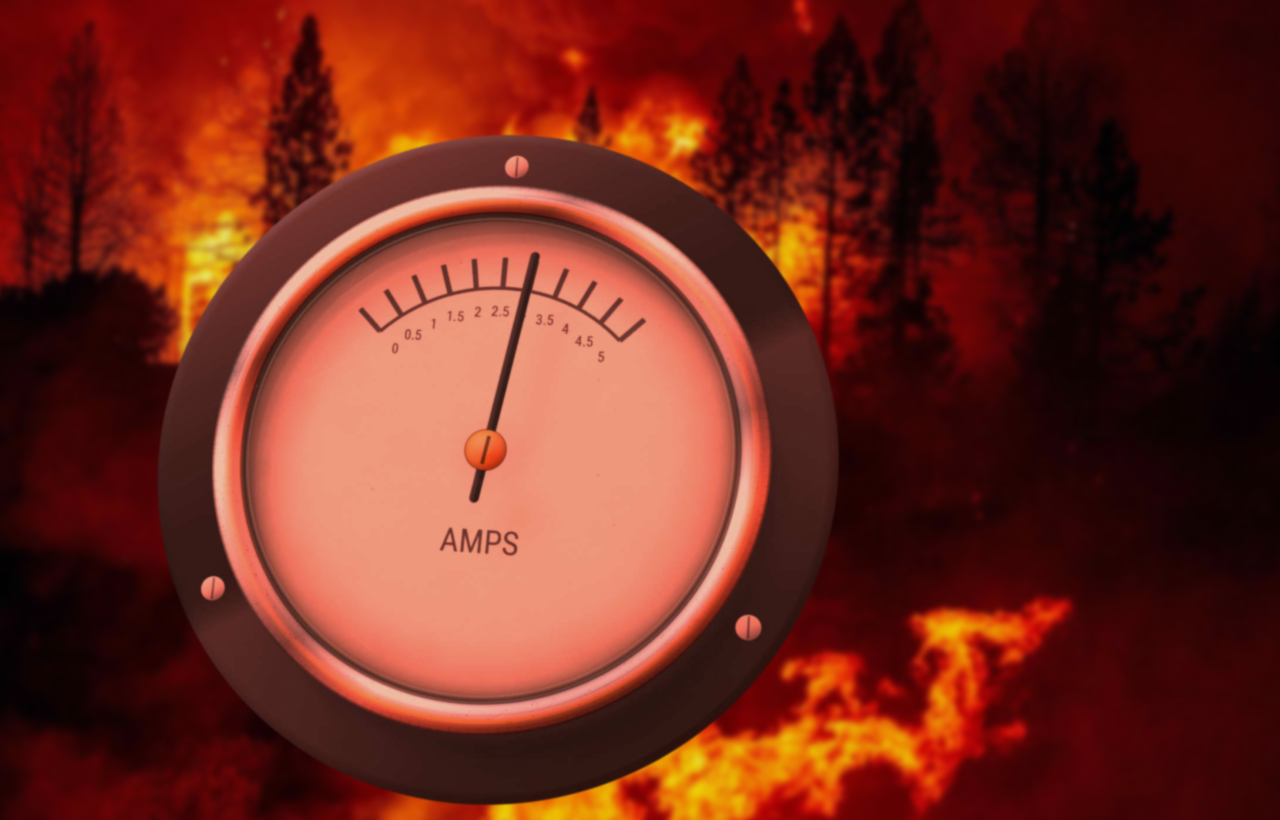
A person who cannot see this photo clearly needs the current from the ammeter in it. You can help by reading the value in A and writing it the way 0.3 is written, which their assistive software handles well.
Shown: 3
